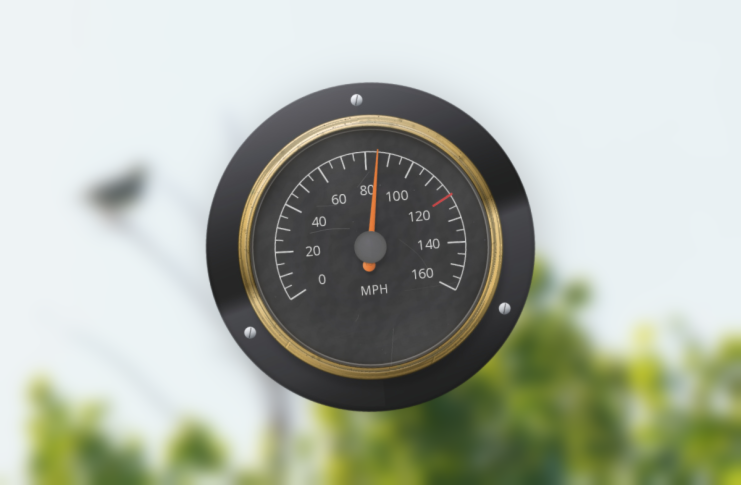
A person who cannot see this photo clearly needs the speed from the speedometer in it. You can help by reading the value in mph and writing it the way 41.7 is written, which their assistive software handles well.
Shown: 85
